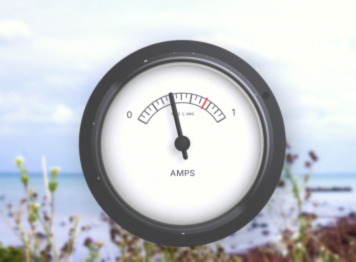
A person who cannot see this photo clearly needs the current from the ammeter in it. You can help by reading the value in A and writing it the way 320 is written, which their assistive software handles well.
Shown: 0.4
